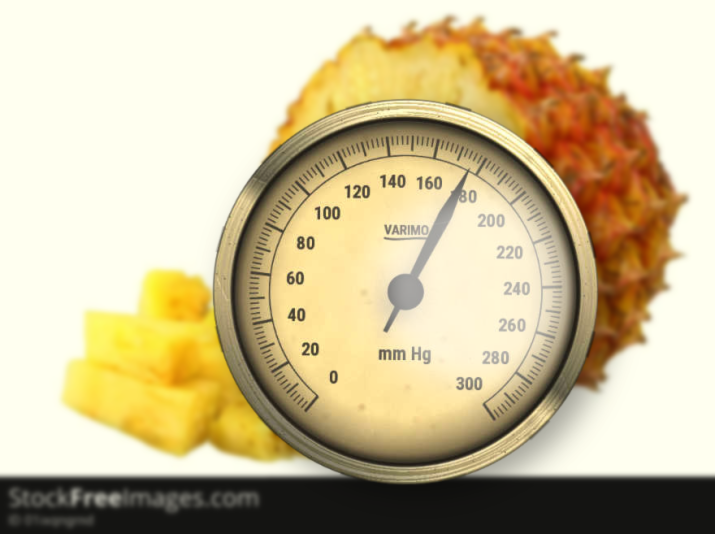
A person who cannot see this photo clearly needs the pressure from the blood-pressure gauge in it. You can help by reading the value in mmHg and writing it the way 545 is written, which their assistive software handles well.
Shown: 176
